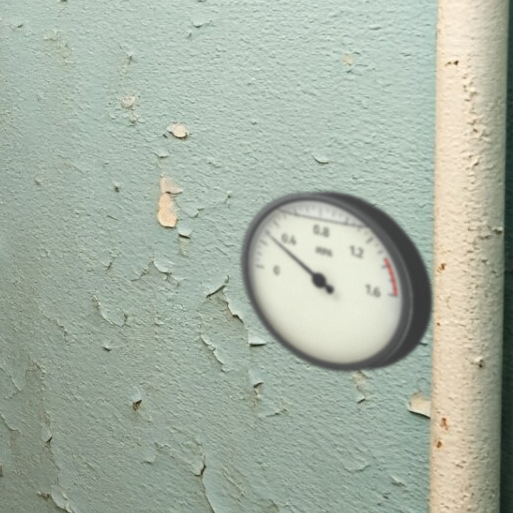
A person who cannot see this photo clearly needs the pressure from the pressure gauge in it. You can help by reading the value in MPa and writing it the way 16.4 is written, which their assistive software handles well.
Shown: 0.3
